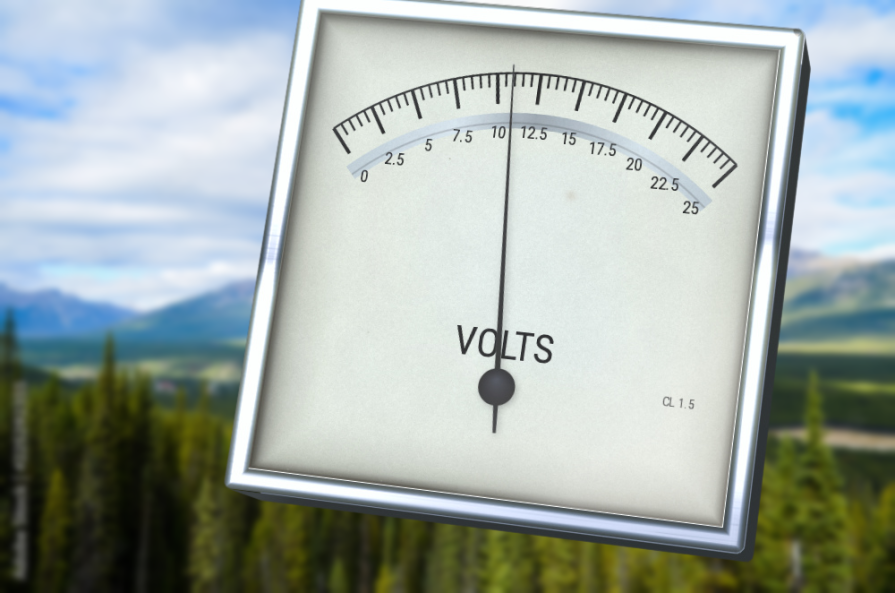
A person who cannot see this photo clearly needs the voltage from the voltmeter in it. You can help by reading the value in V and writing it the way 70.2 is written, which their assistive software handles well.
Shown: 11
